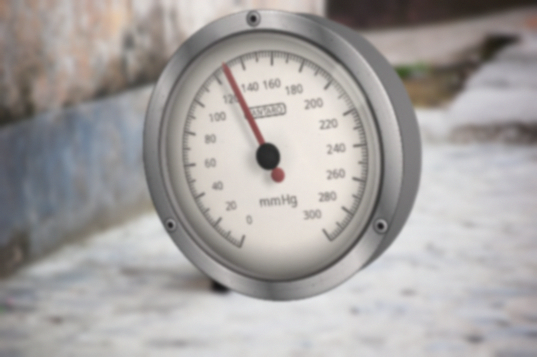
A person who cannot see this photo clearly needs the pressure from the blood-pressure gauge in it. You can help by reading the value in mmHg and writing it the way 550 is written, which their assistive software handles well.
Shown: 130
